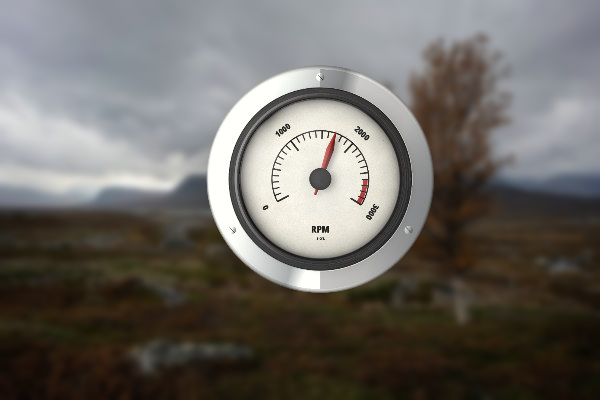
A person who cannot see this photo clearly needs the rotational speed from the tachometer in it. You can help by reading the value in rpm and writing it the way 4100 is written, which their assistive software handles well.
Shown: 1700
